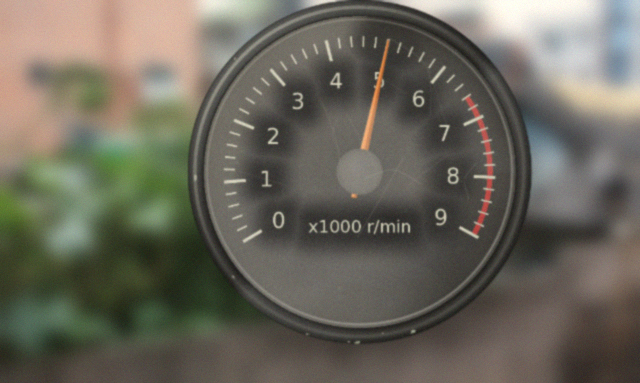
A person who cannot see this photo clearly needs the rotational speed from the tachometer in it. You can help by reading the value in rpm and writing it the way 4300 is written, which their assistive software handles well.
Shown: 5000
